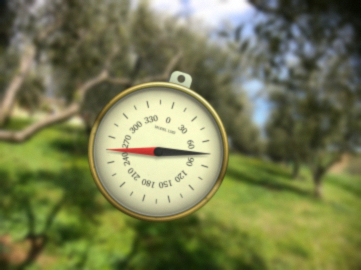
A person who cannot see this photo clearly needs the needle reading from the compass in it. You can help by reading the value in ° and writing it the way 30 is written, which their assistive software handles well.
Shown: 255
